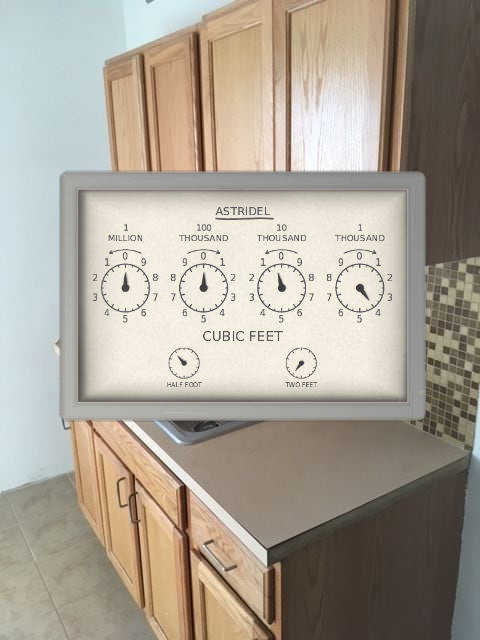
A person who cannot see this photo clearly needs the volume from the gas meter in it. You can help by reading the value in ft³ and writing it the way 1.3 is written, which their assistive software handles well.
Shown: 400
